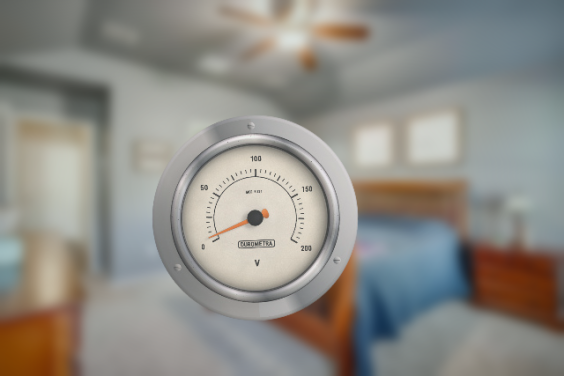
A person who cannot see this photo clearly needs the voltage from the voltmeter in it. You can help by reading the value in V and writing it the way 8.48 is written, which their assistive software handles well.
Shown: 5
